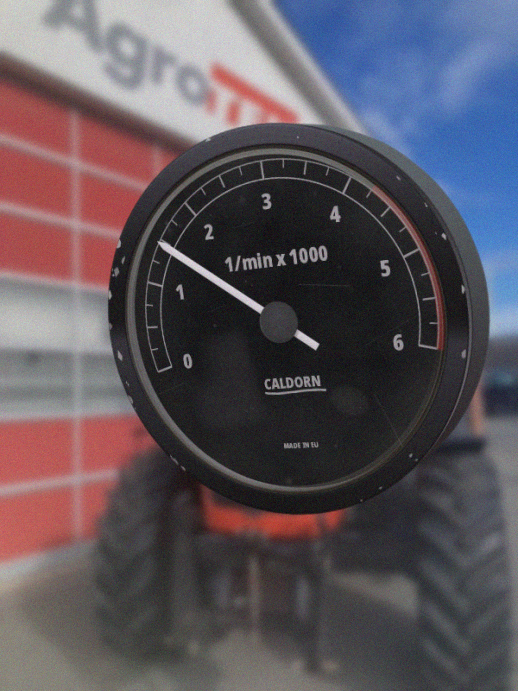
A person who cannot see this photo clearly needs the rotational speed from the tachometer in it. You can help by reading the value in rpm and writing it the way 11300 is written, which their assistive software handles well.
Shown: 1500
